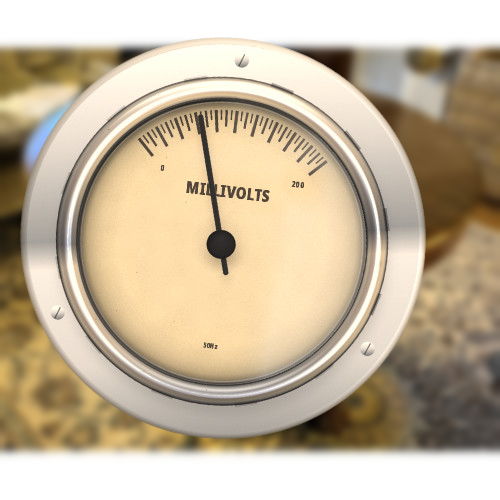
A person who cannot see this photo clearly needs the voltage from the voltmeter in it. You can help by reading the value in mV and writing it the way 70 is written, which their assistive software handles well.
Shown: 65
